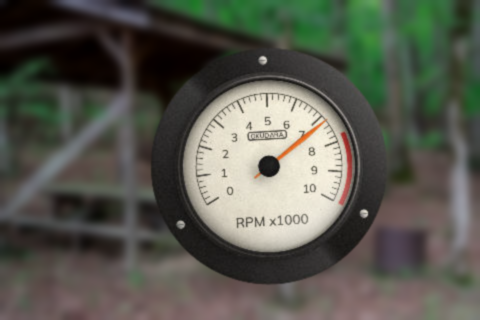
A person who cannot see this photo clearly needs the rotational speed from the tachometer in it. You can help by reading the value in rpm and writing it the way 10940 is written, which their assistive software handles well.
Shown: 7200
